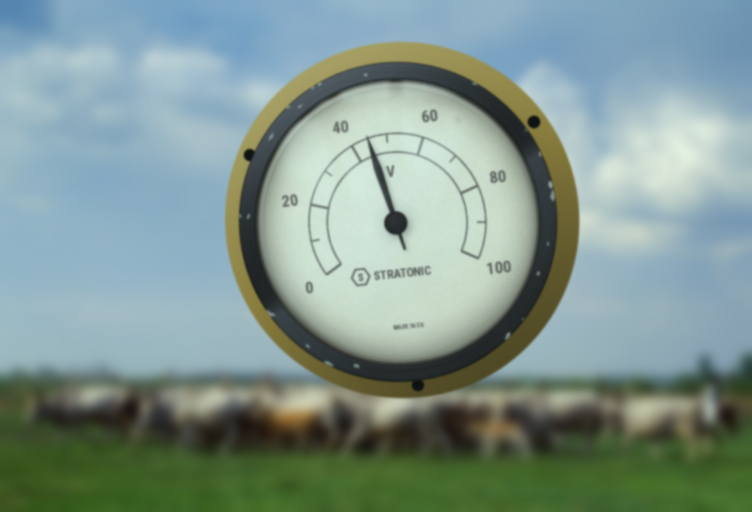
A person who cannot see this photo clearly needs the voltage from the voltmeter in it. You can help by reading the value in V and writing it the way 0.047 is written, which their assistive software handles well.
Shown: 45
